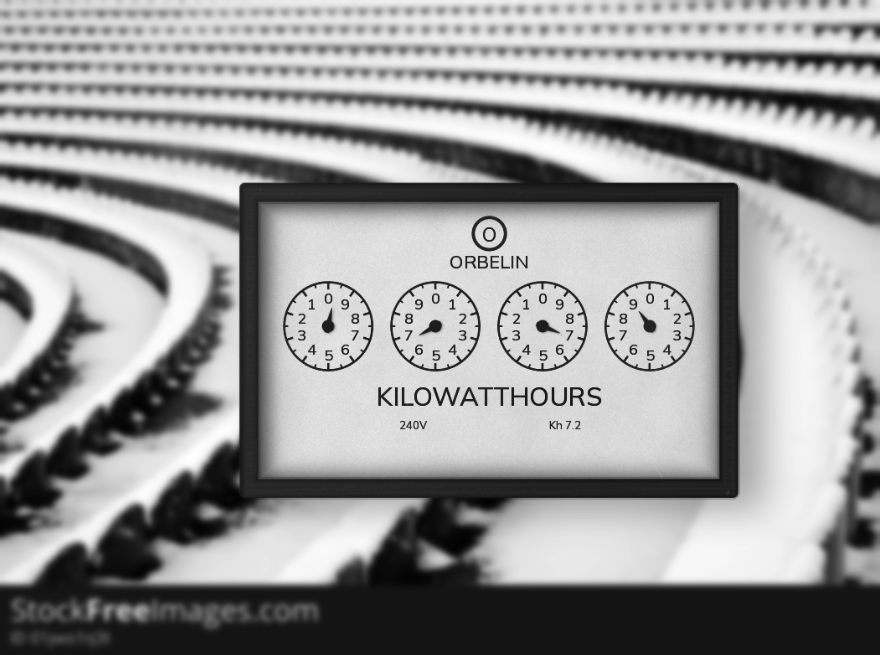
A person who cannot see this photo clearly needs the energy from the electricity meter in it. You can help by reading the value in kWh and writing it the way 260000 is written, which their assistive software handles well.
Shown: 9669
